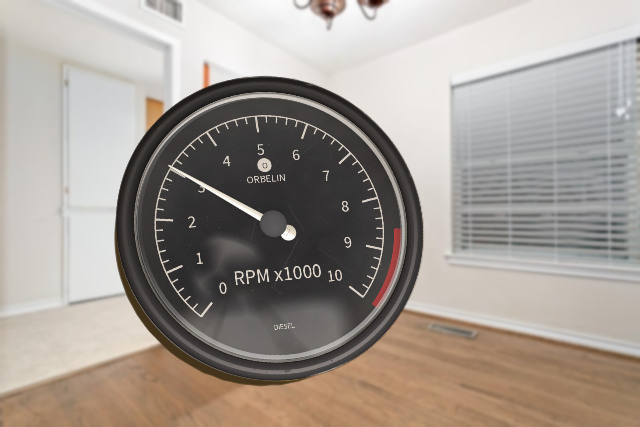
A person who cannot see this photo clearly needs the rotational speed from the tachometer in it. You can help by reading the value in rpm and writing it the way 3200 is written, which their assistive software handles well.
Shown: 3000
